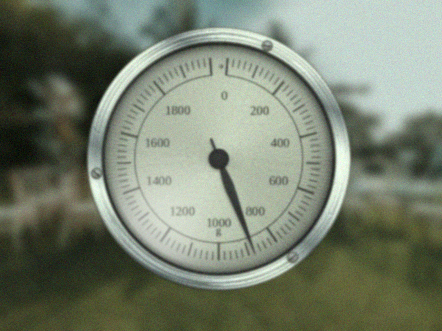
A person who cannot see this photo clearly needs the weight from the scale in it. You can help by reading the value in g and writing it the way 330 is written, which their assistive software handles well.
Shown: 880
